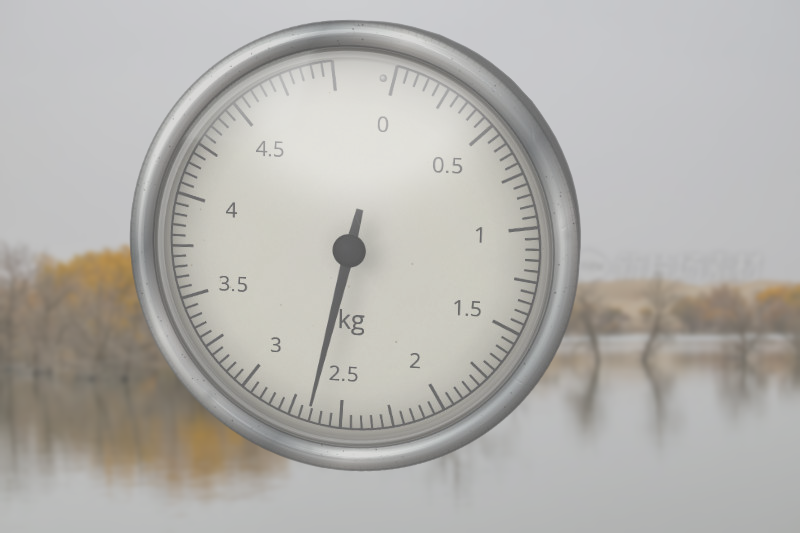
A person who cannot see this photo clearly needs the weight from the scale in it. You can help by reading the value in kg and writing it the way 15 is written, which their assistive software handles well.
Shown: 2.65
